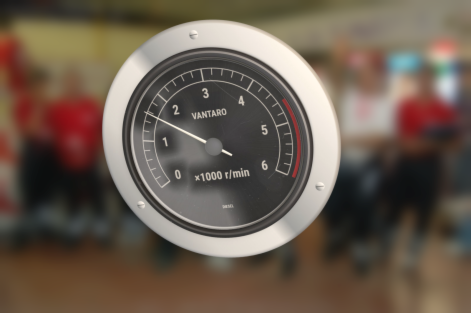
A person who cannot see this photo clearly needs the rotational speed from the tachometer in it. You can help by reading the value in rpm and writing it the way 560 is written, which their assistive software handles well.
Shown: 1600
